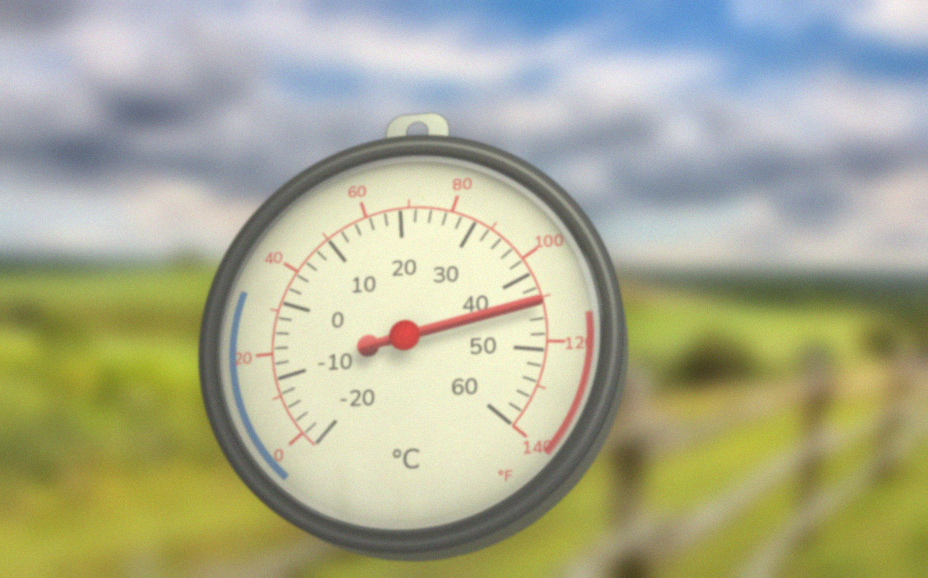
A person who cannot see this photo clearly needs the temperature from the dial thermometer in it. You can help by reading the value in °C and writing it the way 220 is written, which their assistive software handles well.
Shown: 44
